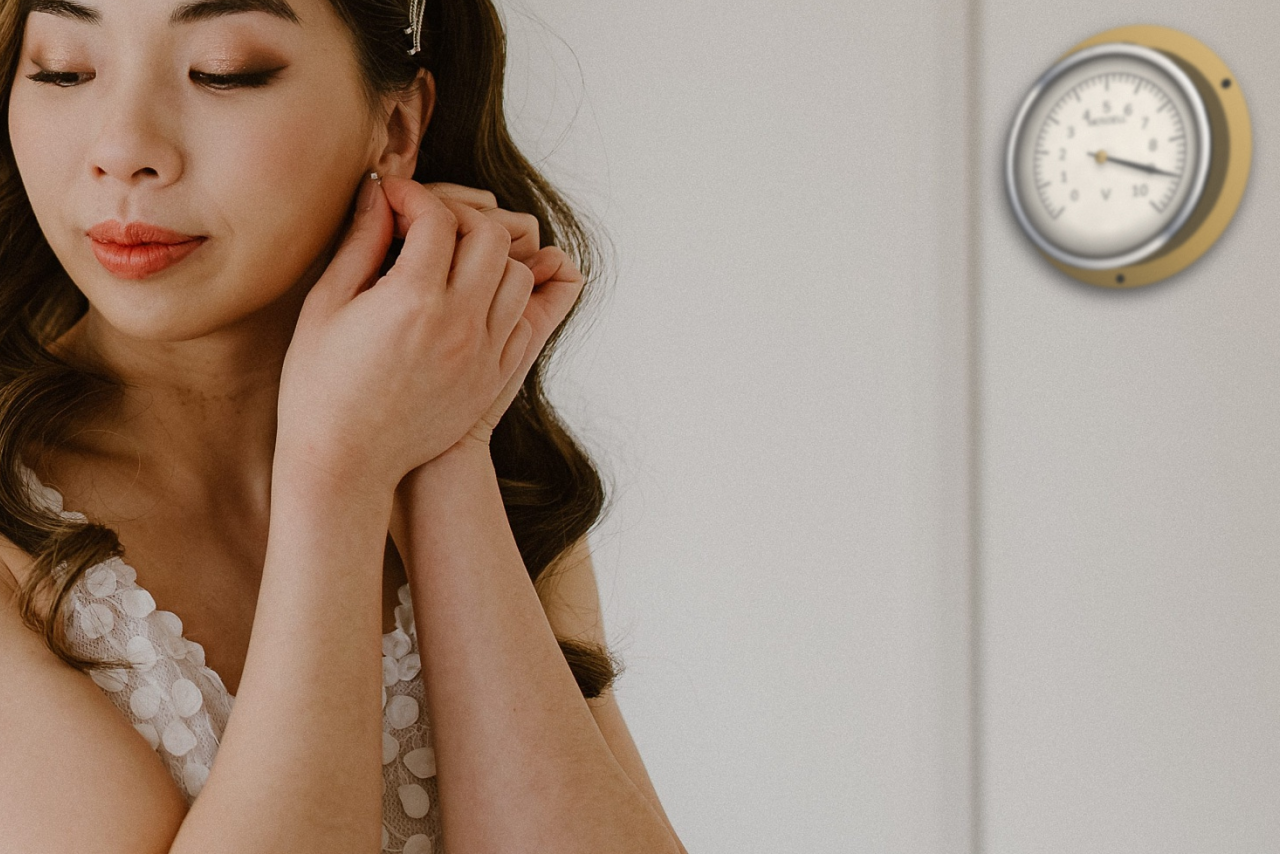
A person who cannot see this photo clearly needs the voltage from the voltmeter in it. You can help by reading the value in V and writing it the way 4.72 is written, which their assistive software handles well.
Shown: 9
